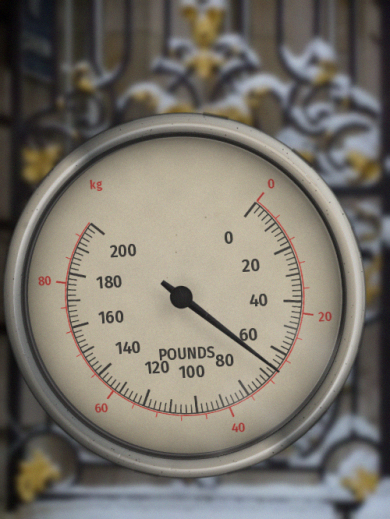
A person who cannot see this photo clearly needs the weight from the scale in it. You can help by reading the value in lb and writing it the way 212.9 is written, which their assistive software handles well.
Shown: 66
